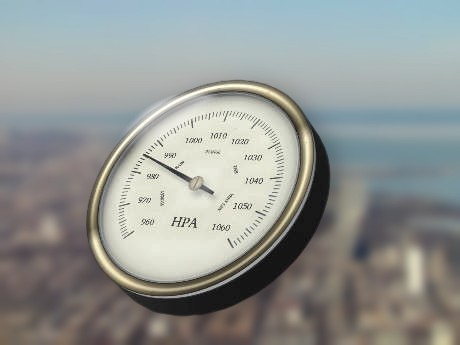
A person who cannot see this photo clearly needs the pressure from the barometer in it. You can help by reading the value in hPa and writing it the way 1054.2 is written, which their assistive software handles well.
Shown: 985
